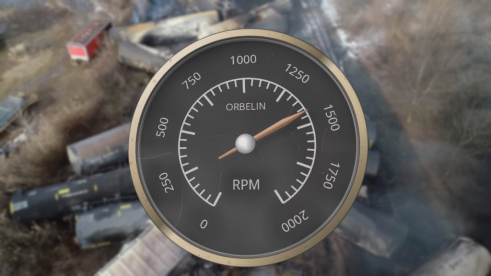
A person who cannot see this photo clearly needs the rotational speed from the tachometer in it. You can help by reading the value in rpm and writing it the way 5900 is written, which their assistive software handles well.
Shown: 1425
